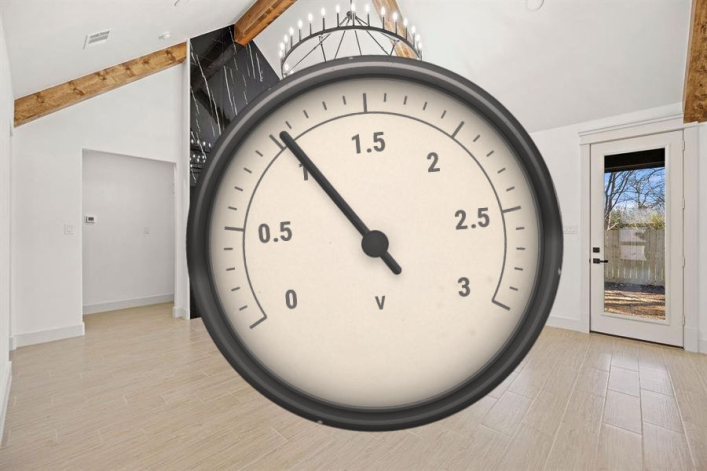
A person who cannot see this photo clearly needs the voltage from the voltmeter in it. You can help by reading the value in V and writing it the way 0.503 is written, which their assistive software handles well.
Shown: 1.05
